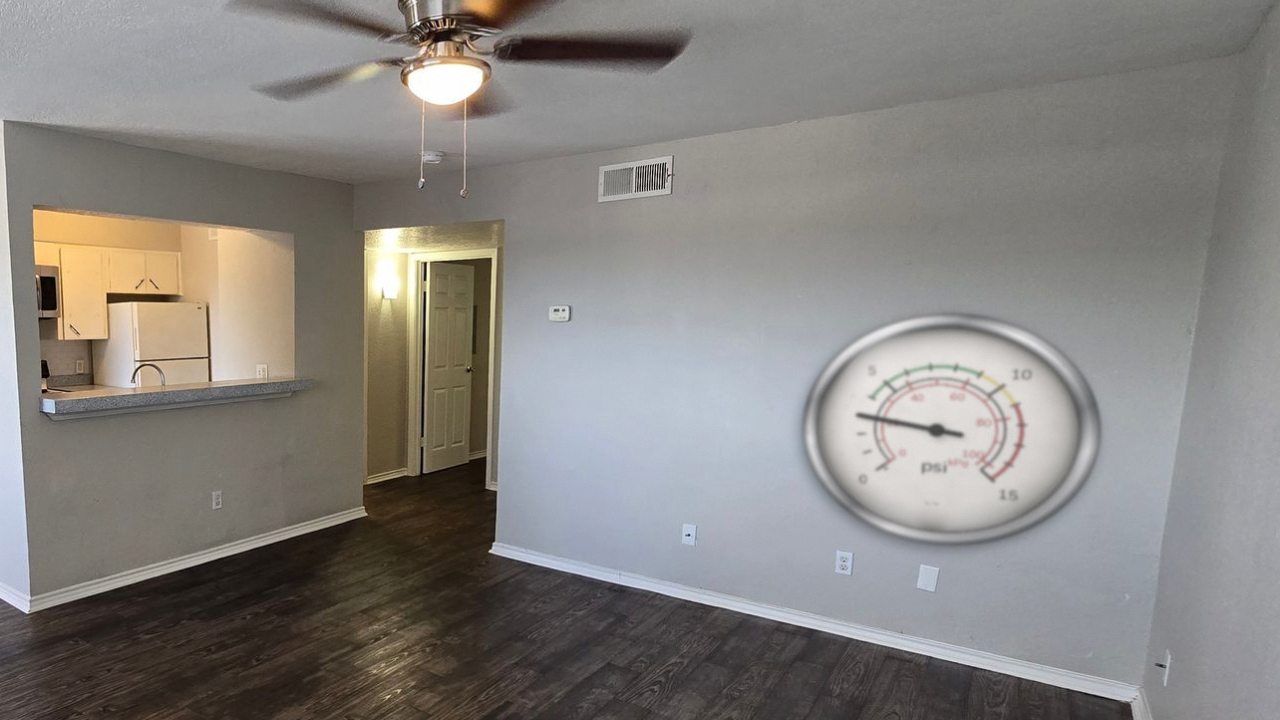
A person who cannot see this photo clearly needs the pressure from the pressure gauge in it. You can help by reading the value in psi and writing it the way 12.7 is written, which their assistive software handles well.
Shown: 3
